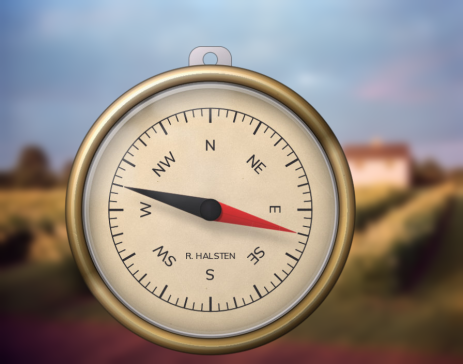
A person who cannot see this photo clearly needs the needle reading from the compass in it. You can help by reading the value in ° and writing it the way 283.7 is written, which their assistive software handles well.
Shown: 105
